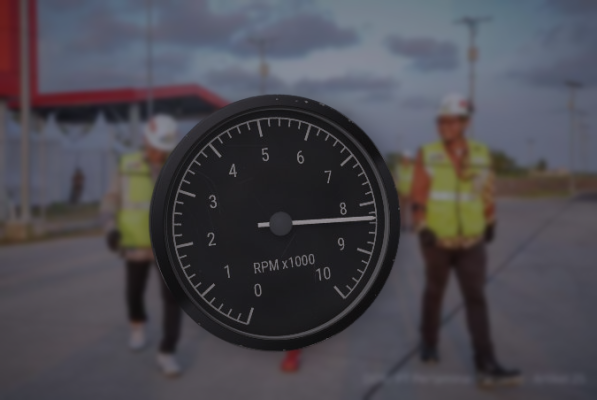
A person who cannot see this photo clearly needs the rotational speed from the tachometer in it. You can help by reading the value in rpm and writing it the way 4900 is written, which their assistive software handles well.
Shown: 8300
